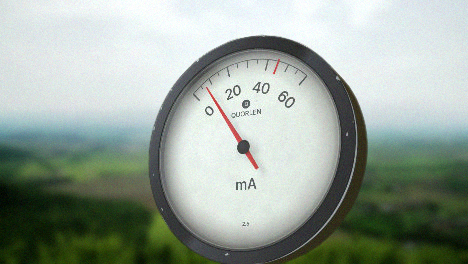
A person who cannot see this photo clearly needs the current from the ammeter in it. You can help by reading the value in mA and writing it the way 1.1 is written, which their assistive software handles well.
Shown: 7.5
